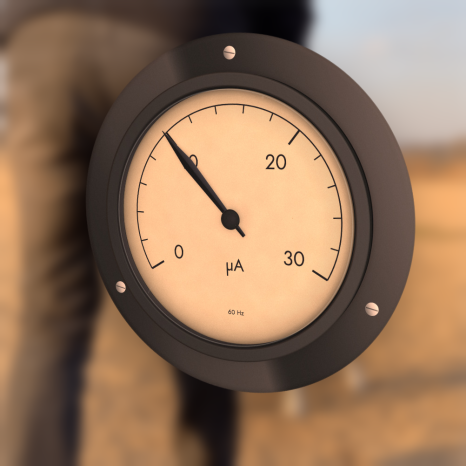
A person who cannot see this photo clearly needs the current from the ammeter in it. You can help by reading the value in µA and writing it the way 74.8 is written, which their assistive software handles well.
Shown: 10
